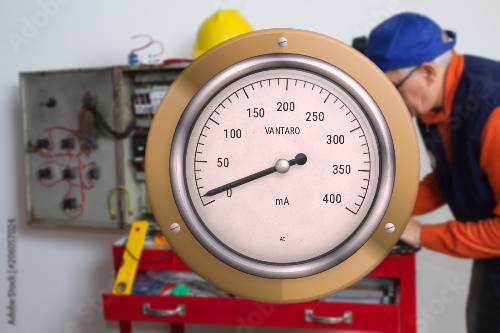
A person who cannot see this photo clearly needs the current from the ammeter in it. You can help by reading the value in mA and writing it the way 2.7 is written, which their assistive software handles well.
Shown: 10
